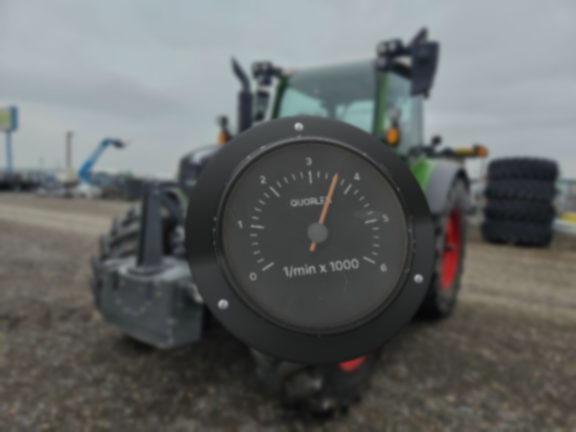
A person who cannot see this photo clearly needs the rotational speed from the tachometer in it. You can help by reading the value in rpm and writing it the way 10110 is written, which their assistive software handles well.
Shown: 3600
